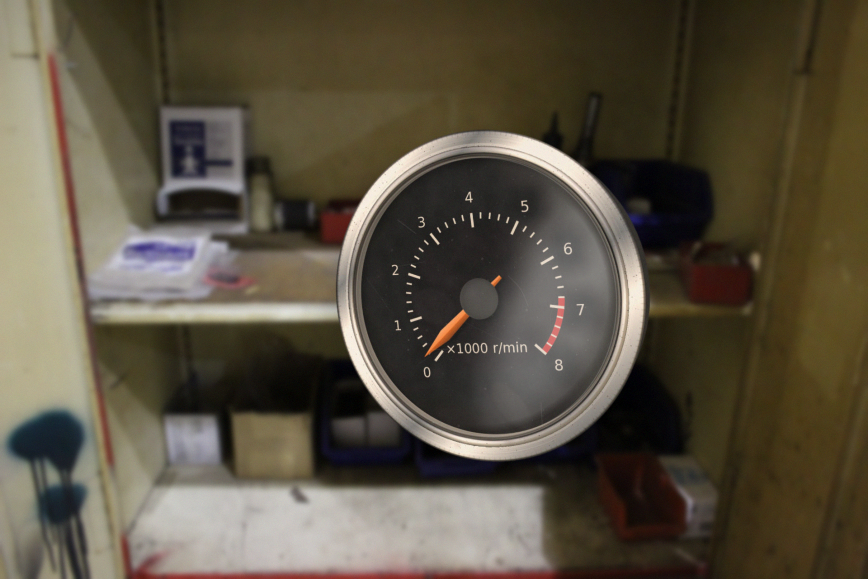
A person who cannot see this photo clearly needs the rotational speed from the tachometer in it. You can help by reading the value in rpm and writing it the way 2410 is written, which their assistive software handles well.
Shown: 200
